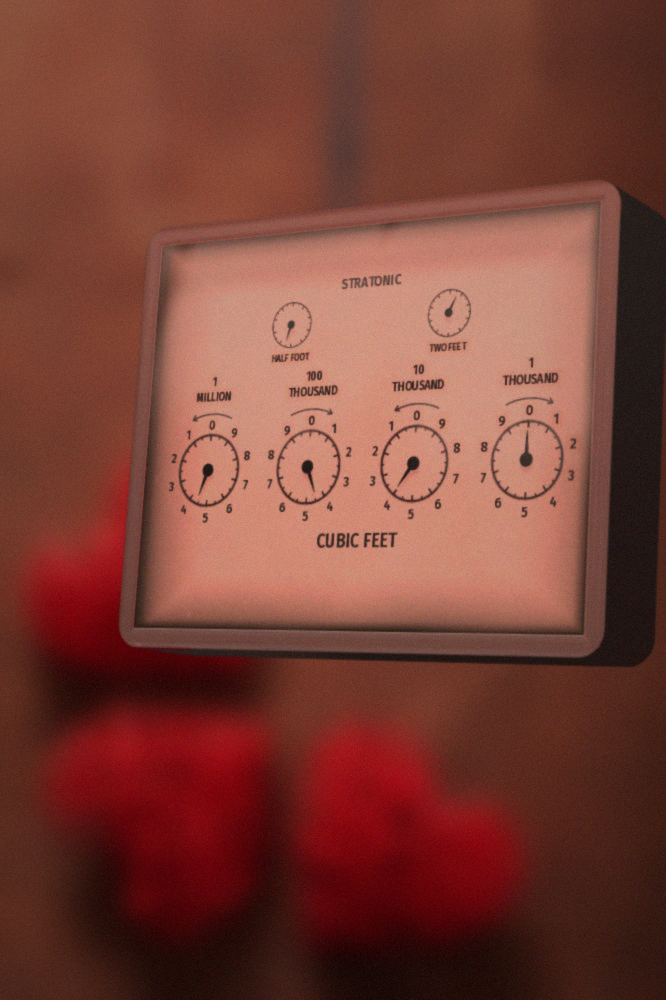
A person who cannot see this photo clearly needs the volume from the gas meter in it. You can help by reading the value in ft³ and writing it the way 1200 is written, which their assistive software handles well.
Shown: 444000
